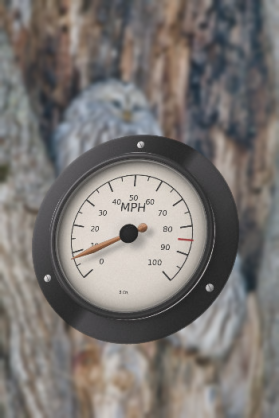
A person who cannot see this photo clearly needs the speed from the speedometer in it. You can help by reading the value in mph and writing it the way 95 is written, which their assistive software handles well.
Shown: 7.5
